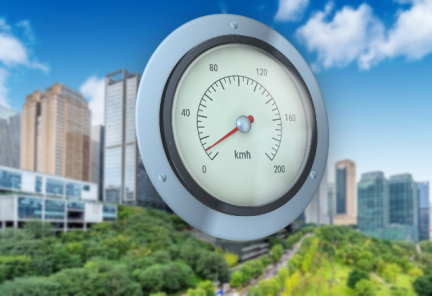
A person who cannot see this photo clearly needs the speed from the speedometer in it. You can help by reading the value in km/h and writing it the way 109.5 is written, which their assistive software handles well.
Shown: 10
